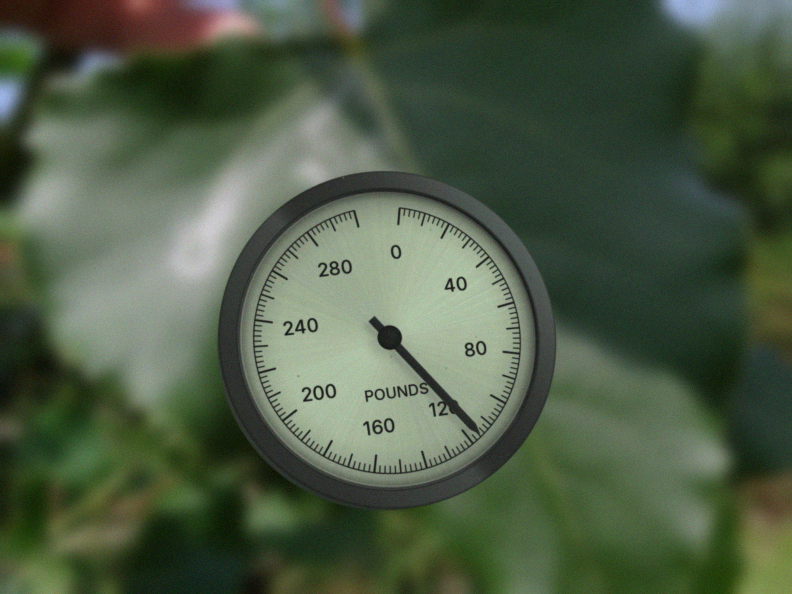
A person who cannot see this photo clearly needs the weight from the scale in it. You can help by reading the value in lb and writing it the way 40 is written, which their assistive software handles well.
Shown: 116
